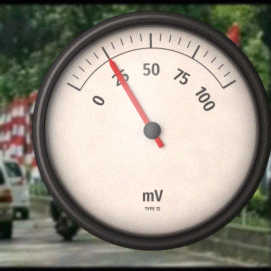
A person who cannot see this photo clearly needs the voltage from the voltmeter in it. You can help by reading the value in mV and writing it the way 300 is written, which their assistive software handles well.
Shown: 25
